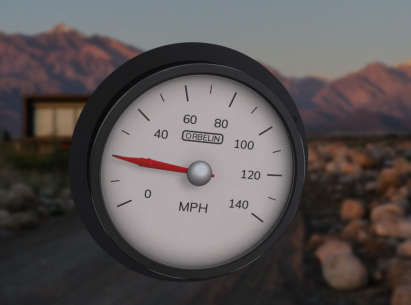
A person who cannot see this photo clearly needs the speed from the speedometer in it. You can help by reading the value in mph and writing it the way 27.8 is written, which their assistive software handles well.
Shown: 20
